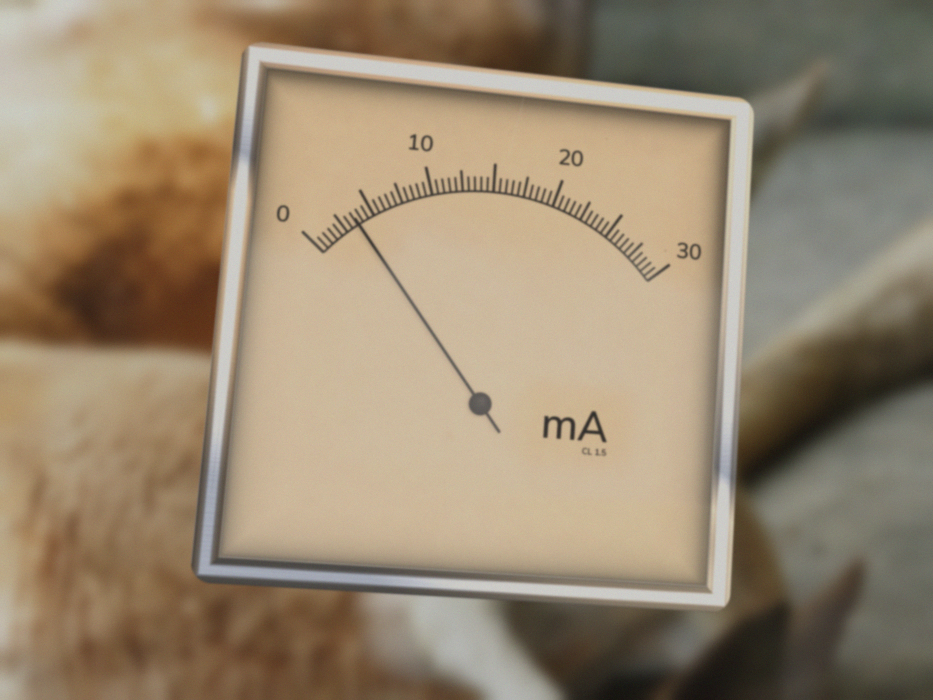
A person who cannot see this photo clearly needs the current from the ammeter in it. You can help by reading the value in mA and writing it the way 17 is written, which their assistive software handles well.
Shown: 3.5
